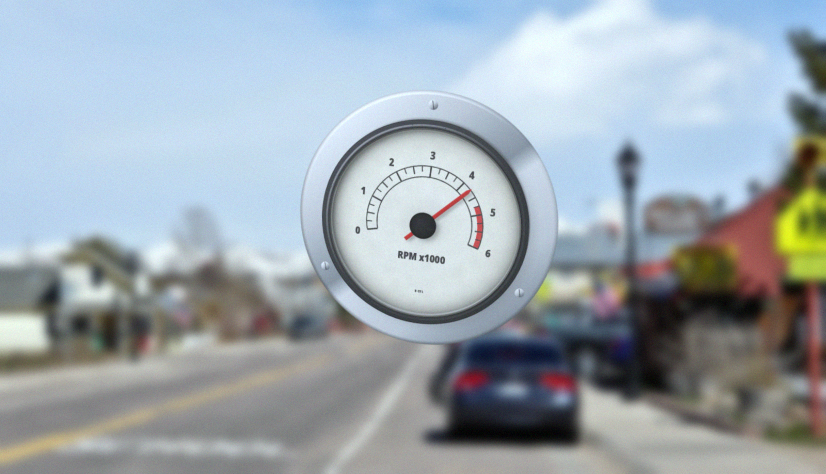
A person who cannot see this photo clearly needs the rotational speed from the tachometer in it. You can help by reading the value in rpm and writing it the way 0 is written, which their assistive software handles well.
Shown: 4250
